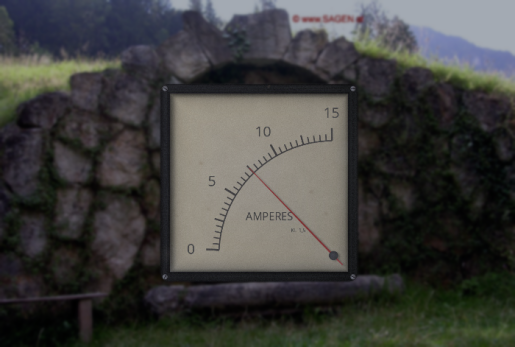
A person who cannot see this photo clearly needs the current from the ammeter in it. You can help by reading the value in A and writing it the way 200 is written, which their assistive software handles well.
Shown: 7.5
